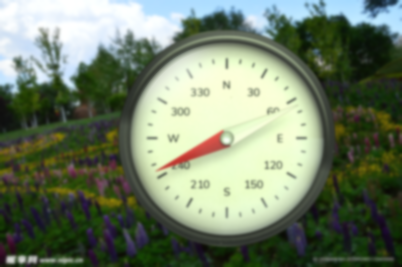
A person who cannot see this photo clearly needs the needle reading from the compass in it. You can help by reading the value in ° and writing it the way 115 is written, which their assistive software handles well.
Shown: 245
